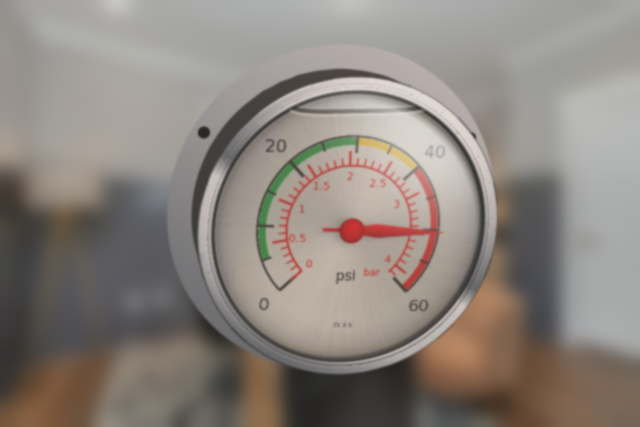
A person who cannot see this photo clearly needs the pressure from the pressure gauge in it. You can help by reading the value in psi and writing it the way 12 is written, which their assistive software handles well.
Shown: 50
